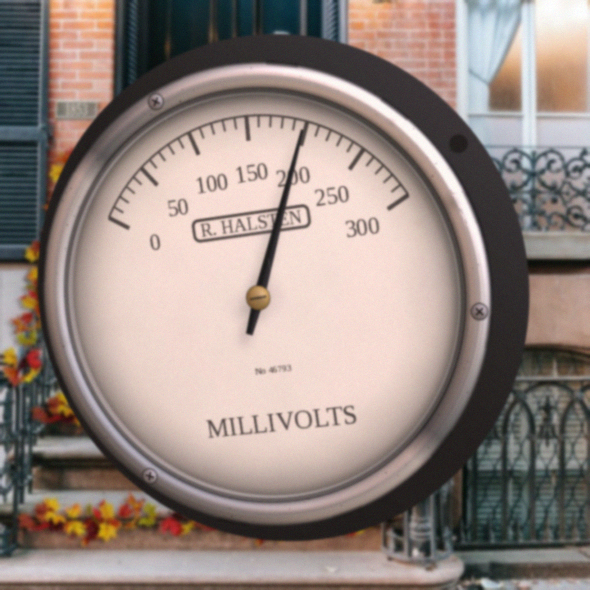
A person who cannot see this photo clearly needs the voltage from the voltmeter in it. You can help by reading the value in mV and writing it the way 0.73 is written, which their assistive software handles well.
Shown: 200
